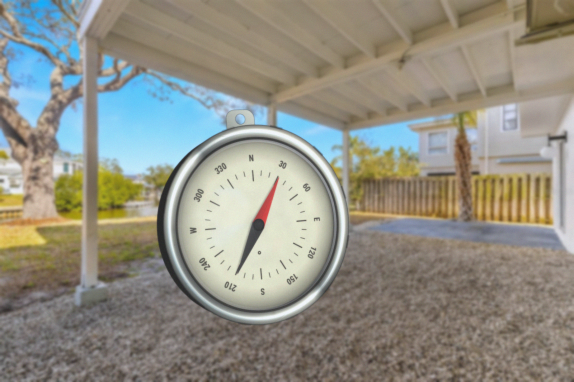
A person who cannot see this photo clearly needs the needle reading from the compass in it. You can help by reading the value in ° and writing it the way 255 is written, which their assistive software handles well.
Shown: 30
